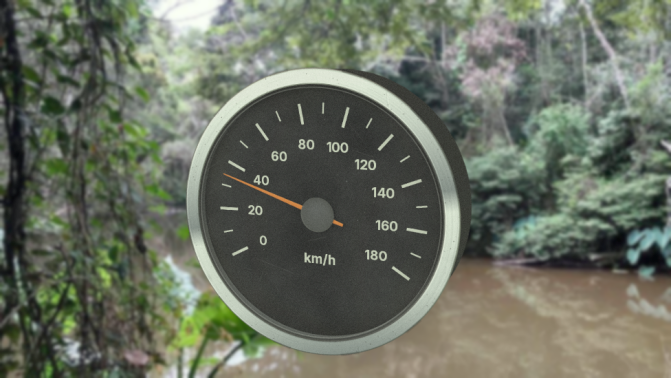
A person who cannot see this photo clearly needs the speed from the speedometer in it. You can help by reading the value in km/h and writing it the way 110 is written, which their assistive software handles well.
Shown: 35
